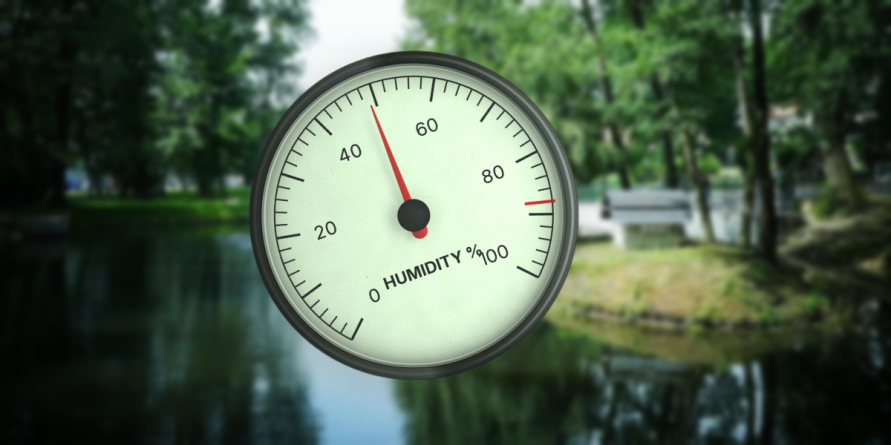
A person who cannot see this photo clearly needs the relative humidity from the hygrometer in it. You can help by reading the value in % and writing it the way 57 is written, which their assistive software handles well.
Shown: 49
